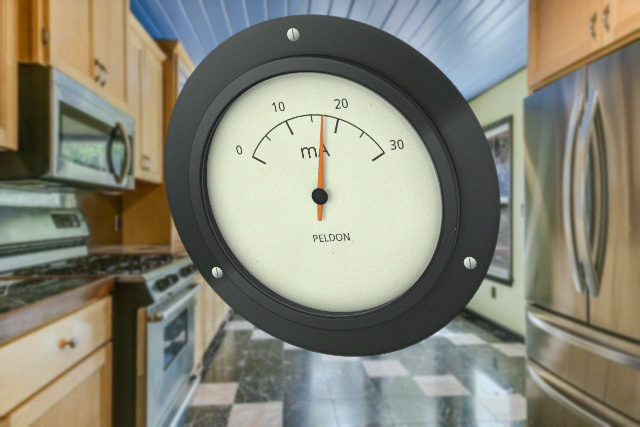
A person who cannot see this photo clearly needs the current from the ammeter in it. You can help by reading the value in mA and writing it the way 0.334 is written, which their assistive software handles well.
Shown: 17.5
